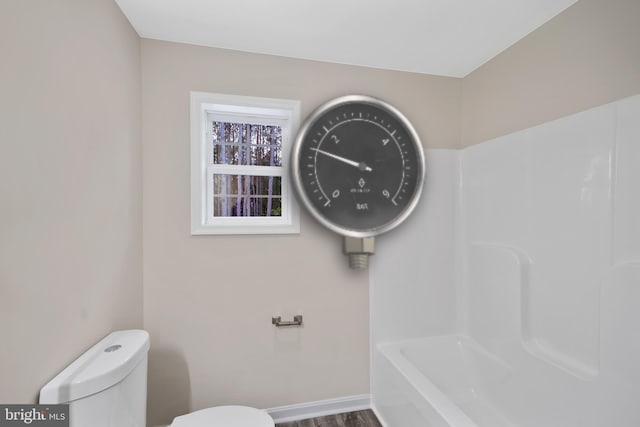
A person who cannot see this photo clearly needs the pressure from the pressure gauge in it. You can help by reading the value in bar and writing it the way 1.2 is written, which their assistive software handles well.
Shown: 1.4
